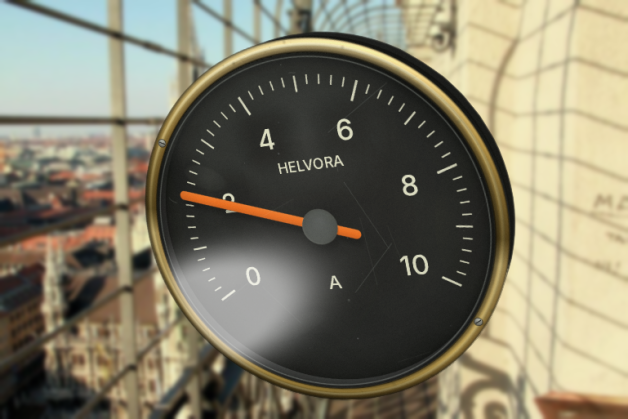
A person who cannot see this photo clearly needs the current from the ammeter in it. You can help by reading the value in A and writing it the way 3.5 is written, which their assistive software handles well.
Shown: 2
